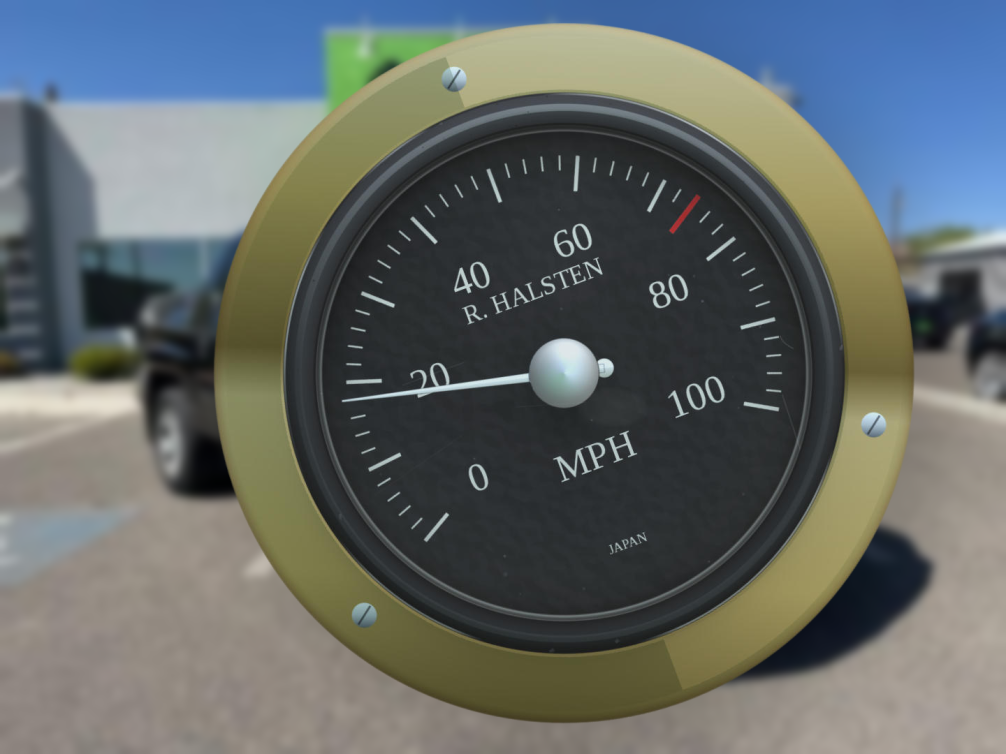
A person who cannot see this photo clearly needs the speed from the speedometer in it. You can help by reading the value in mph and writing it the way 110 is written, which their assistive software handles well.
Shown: 18
